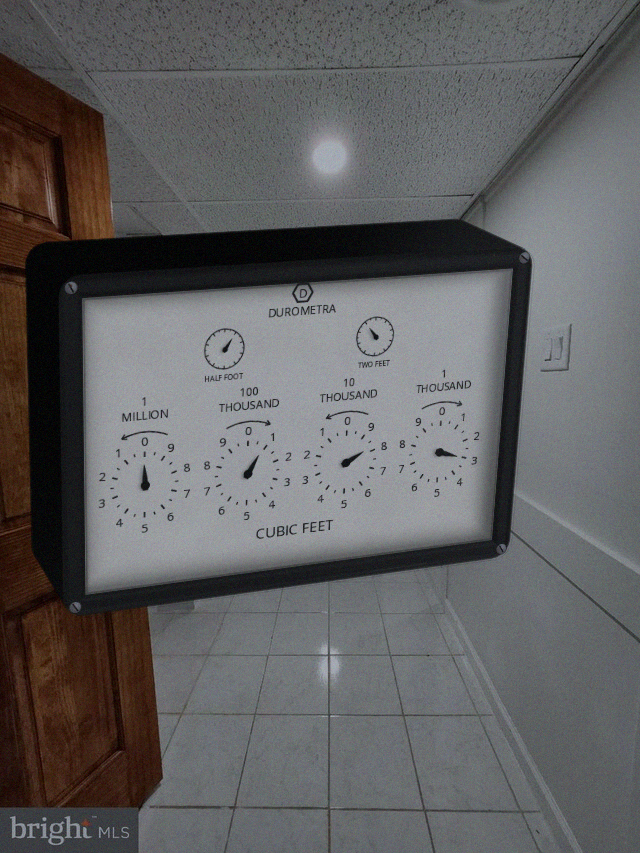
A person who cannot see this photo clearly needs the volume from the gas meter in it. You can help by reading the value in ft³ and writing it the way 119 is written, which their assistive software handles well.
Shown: 8300
